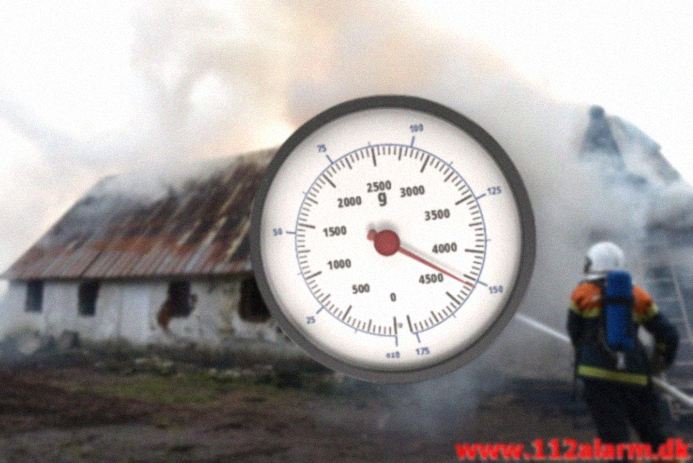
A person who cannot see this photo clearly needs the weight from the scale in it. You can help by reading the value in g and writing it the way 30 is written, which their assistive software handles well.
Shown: 4300
